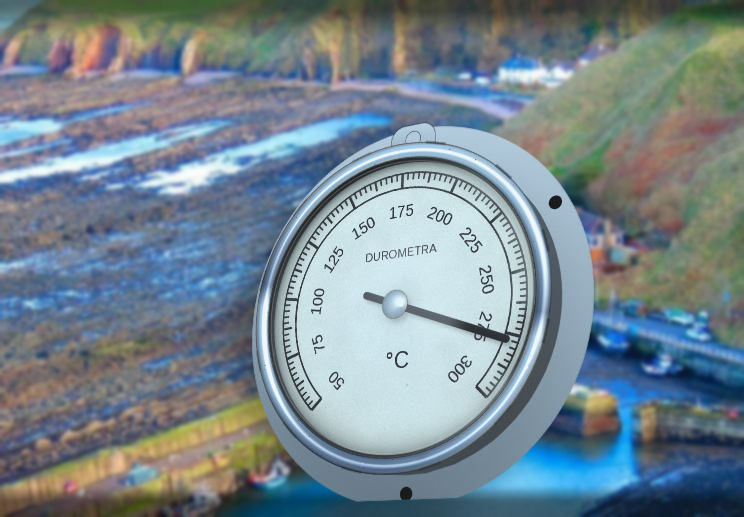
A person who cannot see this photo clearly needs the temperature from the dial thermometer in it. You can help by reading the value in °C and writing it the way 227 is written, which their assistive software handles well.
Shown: 277.5
